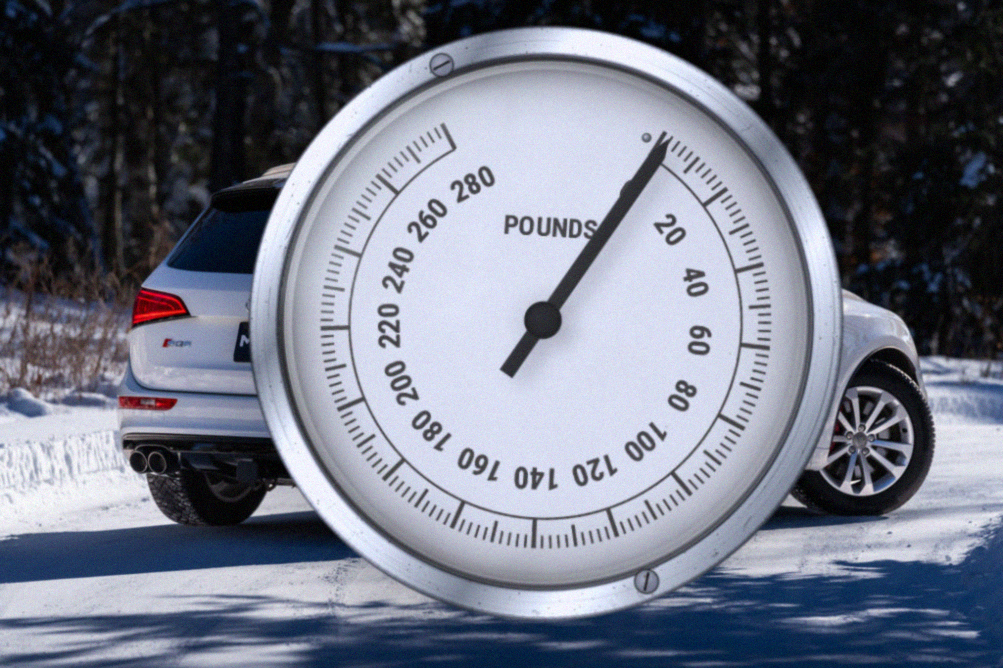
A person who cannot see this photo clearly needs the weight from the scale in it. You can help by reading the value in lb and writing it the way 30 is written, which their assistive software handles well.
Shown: 2
